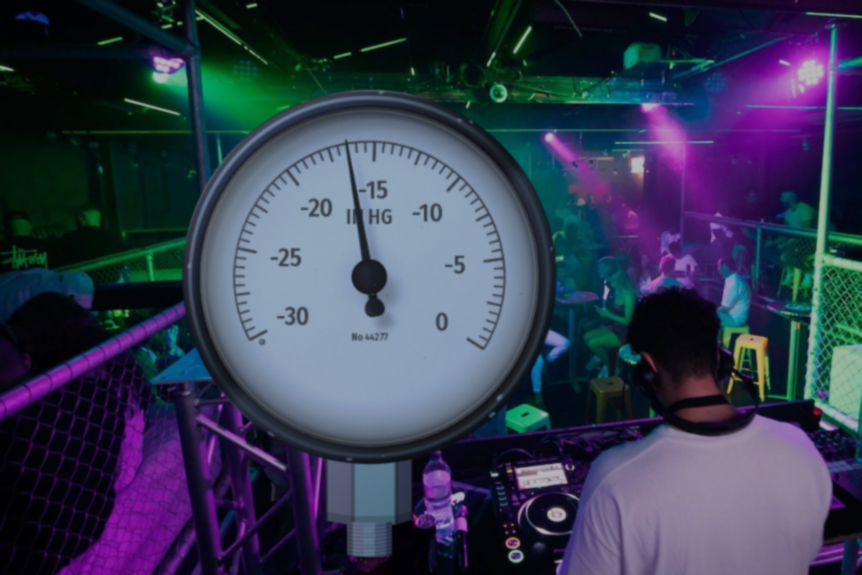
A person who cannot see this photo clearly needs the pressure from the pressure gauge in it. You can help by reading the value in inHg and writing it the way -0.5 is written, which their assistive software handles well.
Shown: -16.5
